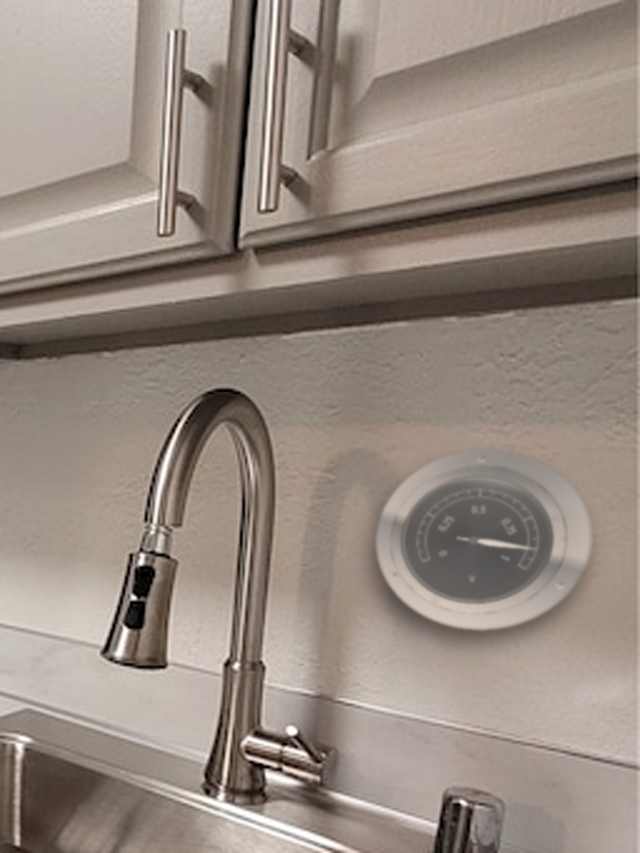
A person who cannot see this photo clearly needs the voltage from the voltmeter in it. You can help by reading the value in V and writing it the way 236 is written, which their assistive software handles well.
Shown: 0.9
